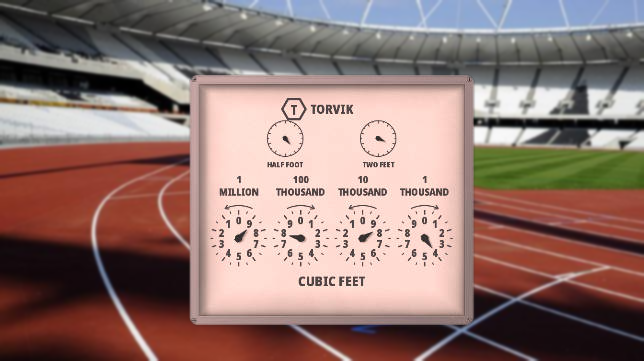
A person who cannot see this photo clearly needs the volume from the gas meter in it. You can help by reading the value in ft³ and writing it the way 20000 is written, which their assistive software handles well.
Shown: 878400
